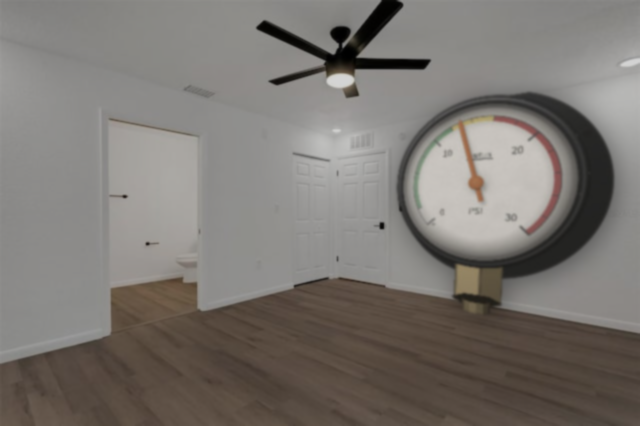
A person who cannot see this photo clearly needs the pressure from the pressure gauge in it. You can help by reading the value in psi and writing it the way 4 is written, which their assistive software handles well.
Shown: 13
